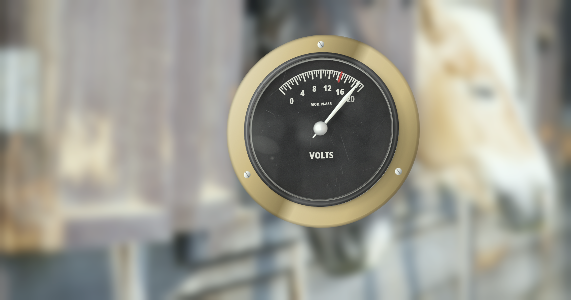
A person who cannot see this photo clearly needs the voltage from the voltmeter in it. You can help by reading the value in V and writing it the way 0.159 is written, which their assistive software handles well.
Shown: 19
